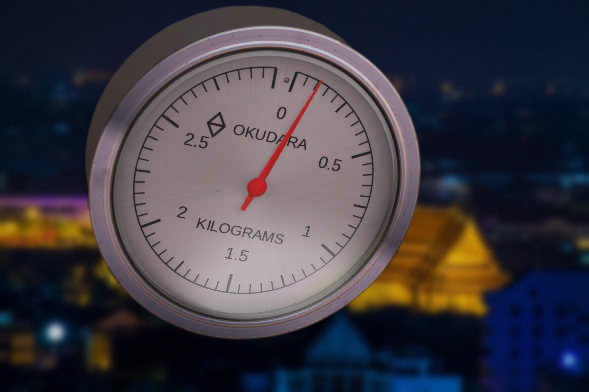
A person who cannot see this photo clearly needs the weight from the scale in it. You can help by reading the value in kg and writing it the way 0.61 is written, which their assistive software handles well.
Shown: 0.1
